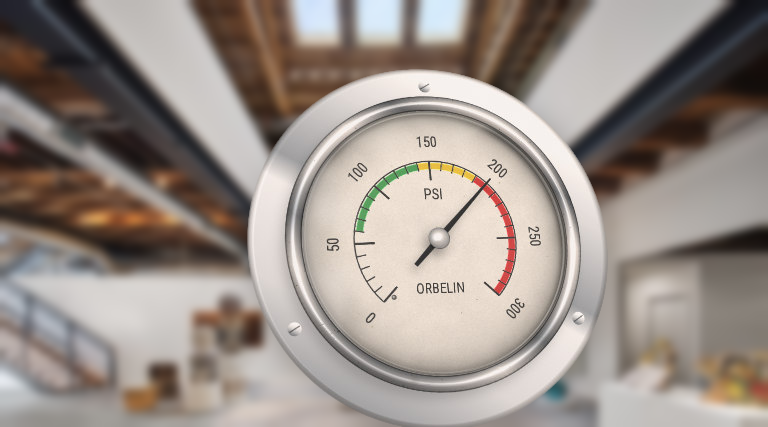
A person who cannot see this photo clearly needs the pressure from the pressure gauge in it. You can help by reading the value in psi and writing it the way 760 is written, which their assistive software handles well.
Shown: 200
